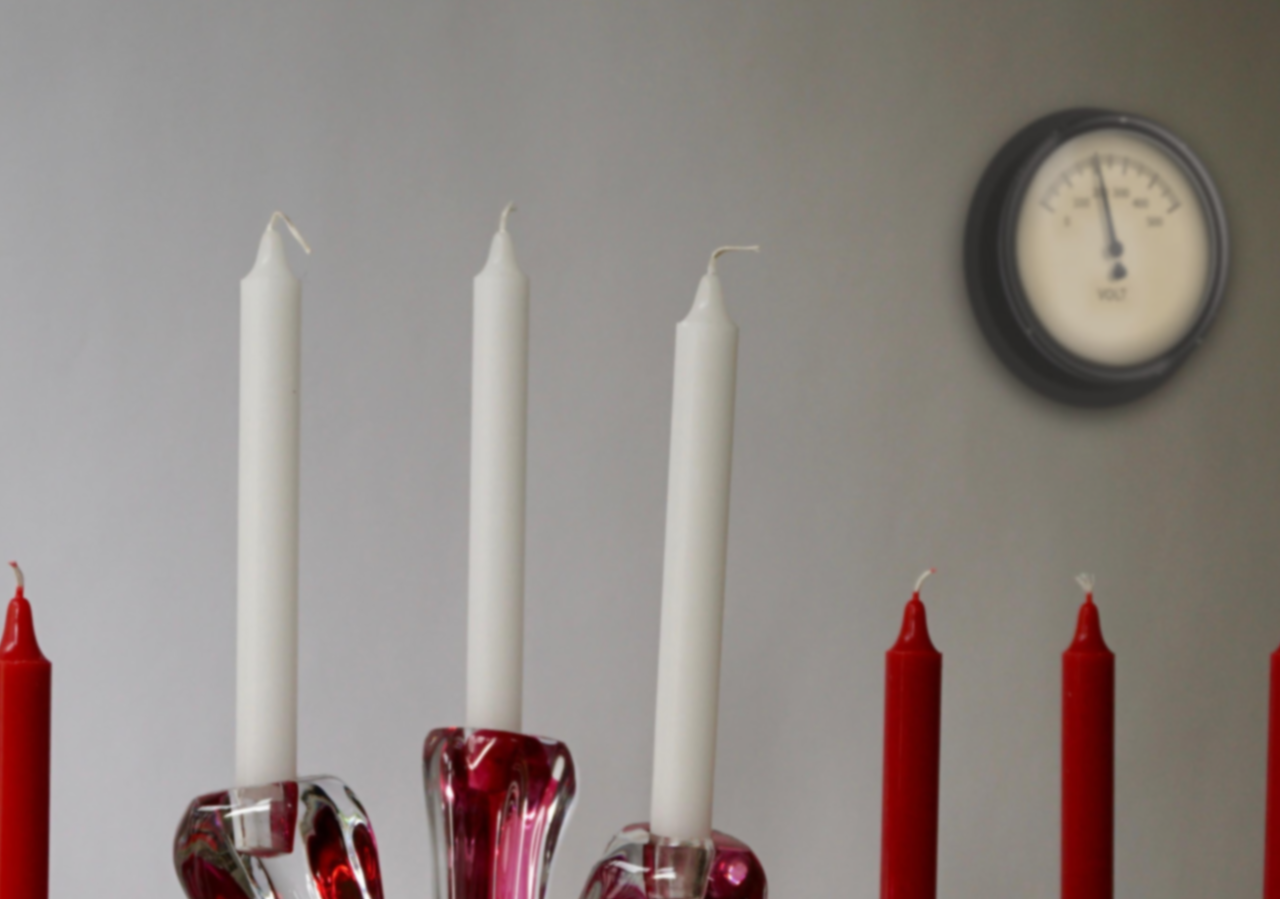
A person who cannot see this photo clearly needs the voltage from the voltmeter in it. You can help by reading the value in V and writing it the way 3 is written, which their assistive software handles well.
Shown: 200
